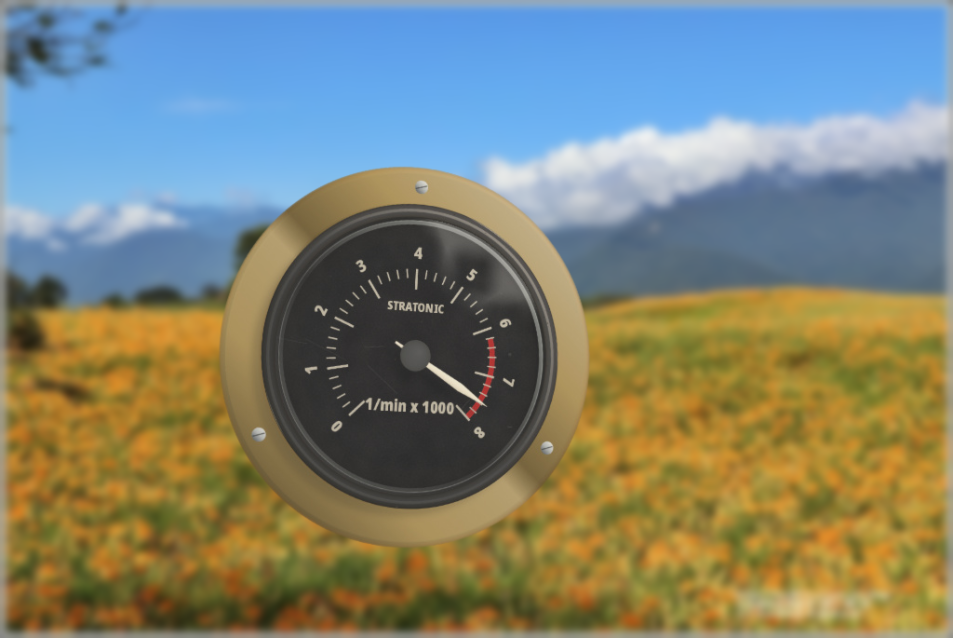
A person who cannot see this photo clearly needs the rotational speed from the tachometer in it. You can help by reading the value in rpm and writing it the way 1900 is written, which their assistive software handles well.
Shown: 7600
